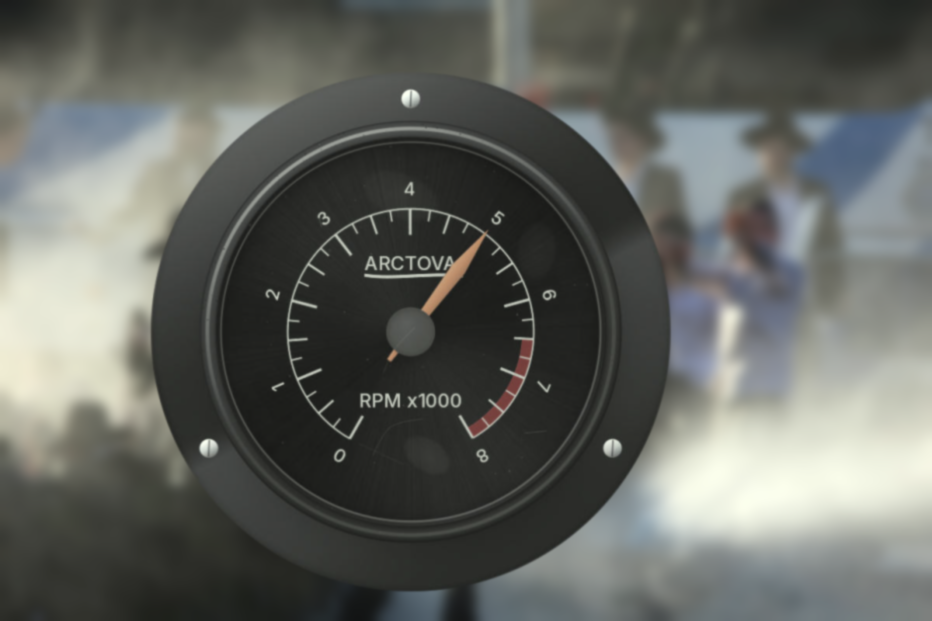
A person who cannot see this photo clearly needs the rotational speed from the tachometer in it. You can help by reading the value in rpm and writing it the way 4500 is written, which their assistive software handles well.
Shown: 5000
